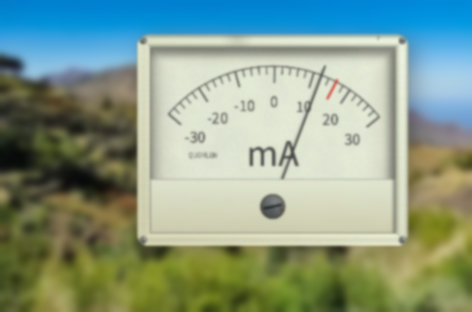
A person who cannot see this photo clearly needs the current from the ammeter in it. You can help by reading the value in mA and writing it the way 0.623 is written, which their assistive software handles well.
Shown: 12
